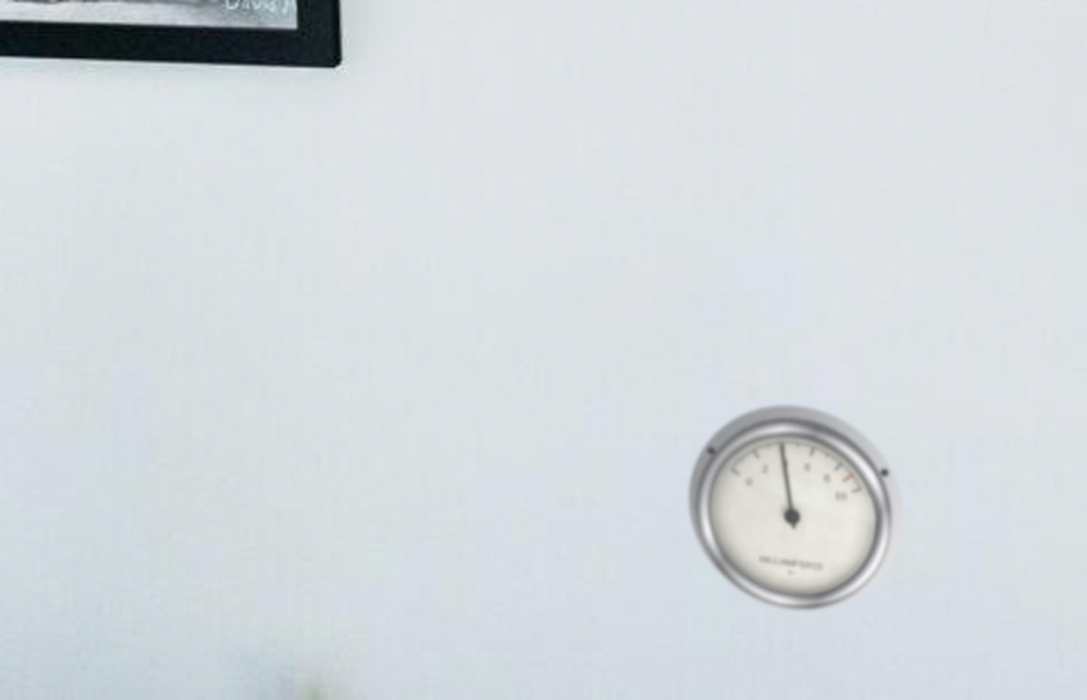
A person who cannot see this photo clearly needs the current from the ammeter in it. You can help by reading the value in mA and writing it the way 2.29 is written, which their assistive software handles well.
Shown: 4
